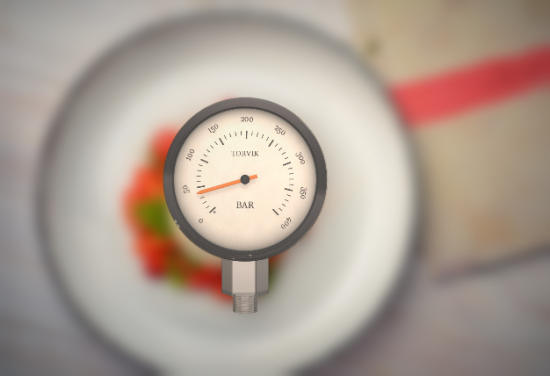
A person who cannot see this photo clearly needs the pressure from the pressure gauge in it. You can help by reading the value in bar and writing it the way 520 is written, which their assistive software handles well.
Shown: 40
